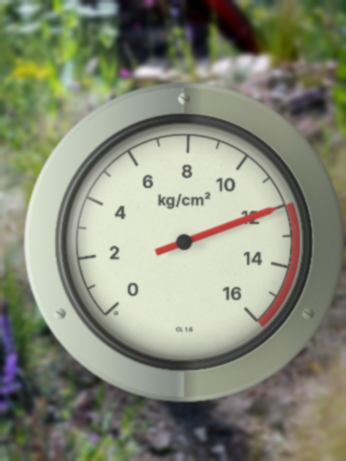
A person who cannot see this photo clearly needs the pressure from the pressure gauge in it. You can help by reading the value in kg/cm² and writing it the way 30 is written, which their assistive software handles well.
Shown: 12
